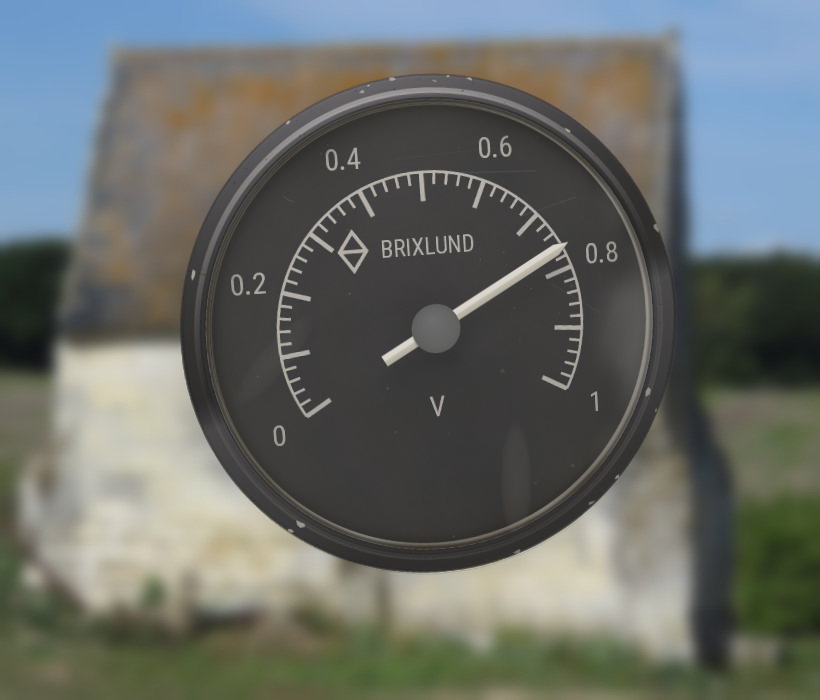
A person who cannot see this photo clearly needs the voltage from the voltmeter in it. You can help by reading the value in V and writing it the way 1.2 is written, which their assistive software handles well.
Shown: 0.76
